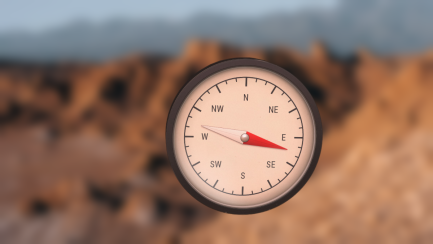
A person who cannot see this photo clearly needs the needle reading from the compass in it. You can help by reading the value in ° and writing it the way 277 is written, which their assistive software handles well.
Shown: 105
